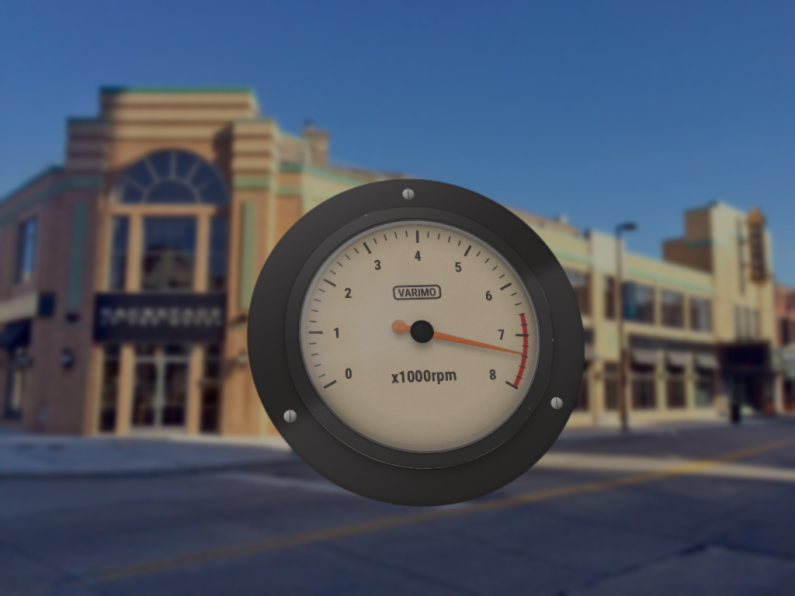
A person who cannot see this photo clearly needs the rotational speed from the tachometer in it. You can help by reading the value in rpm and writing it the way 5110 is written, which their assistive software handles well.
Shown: 7400
